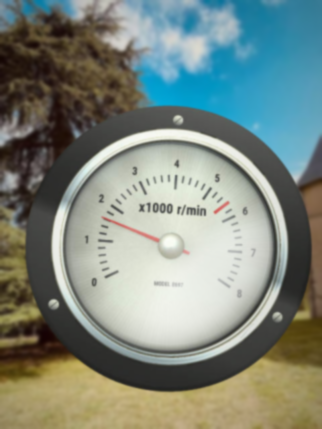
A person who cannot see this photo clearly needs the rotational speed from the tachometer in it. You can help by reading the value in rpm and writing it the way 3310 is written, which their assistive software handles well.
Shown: 1600
